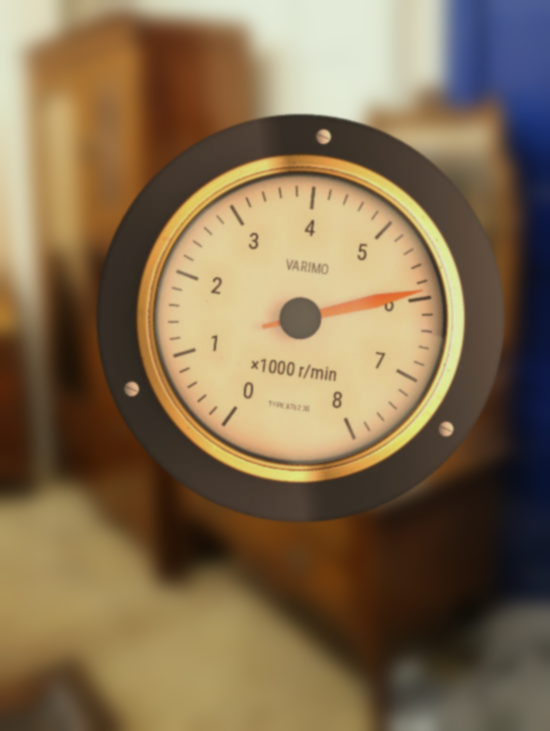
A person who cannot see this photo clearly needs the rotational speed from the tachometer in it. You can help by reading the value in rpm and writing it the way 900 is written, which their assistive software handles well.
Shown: 5900
